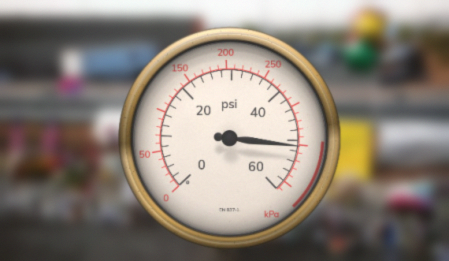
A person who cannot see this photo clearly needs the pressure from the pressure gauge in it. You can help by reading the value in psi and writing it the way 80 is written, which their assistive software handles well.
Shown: 51
